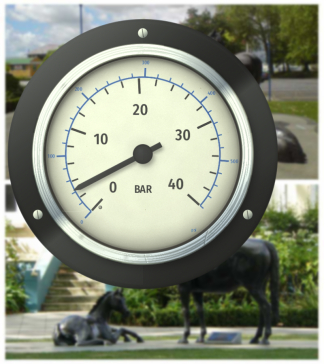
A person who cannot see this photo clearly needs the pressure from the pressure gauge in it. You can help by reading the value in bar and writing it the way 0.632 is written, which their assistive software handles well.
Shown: 3
